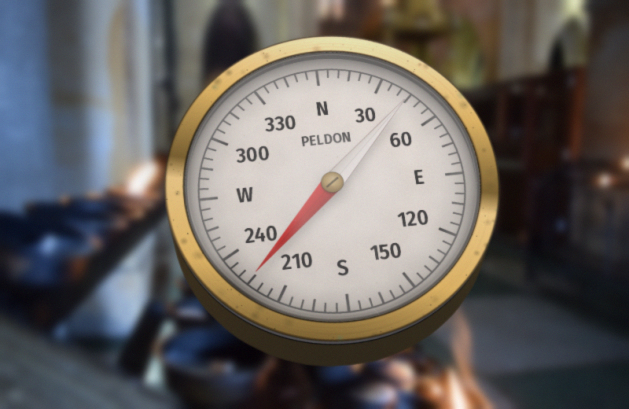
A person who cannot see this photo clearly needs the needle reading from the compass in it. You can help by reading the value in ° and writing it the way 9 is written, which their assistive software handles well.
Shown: 225
